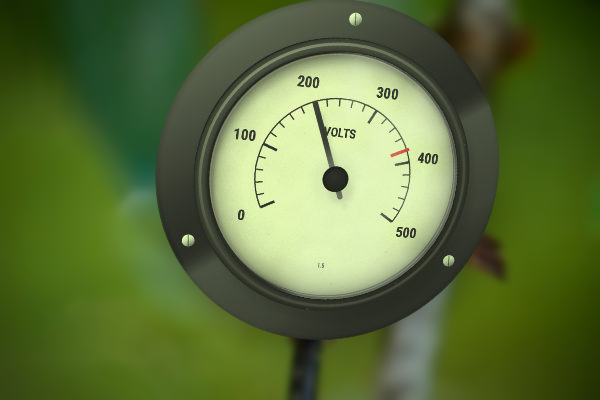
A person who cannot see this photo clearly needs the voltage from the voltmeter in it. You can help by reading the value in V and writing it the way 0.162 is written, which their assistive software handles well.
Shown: 200
